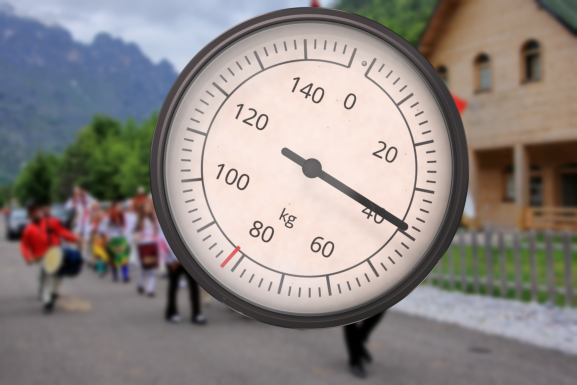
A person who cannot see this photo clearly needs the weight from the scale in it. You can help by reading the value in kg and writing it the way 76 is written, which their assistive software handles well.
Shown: 39
